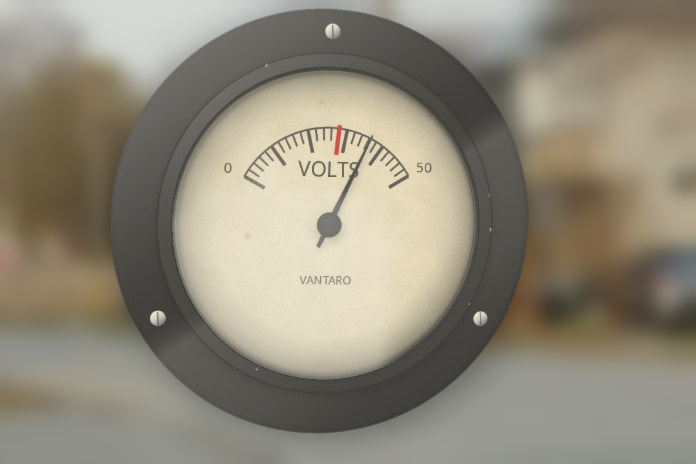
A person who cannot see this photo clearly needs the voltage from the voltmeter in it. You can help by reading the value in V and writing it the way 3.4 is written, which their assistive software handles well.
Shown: 36
